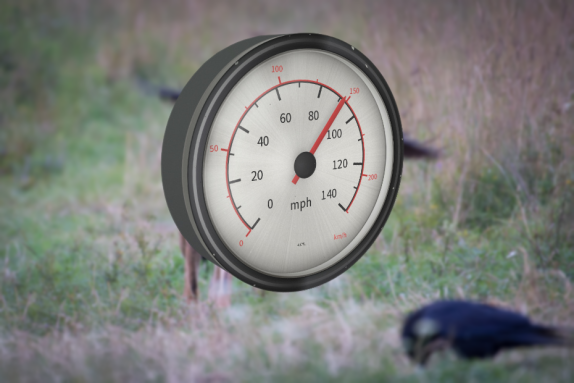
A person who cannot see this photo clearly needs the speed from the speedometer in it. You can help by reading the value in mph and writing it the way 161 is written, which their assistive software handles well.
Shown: 90
